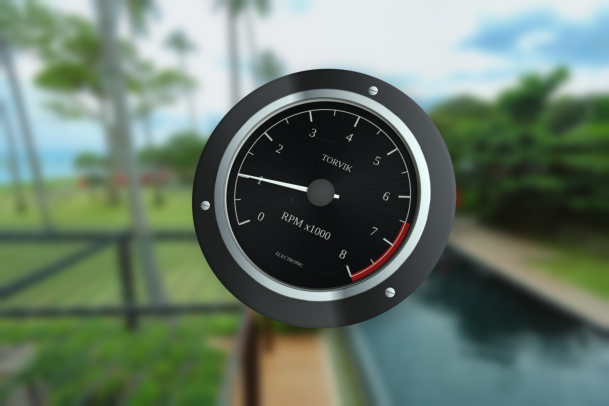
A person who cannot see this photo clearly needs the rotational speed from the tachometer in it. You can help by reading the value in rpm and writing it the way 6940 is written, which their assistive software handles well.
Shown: 1000
